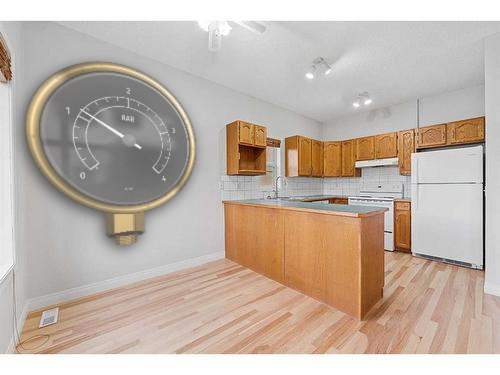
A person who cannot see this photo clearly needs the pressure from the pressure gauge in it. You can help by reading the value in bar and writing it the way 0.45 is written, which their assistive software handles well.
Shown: 1.1
